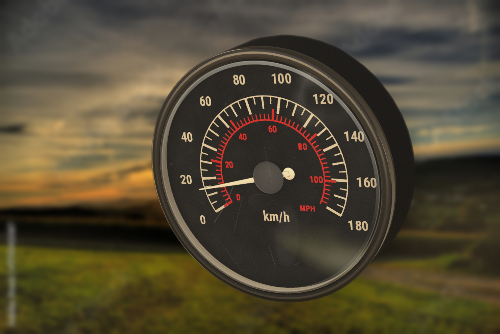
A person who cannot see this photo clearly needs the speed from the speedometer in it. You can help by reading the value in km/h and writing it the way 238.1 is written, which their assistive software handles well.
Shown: 15
